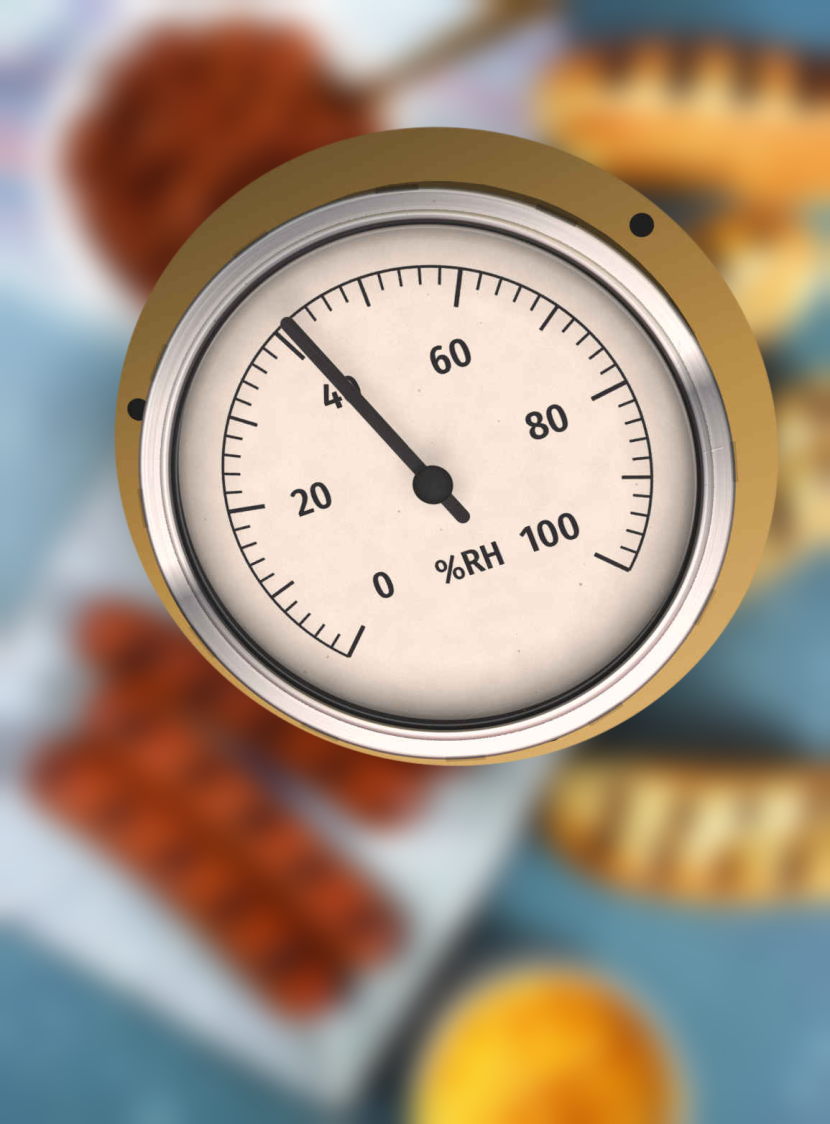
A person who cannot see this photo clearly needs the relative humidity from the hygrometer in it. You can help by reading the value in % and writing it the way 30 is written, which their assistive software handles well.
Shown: 42
